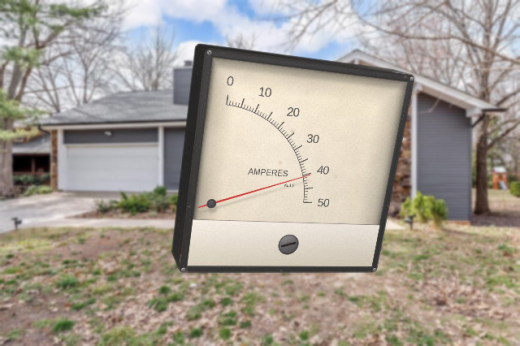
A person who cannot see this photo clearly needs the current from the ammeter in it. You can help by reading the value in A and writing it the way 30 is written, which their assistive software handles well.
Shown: 40
